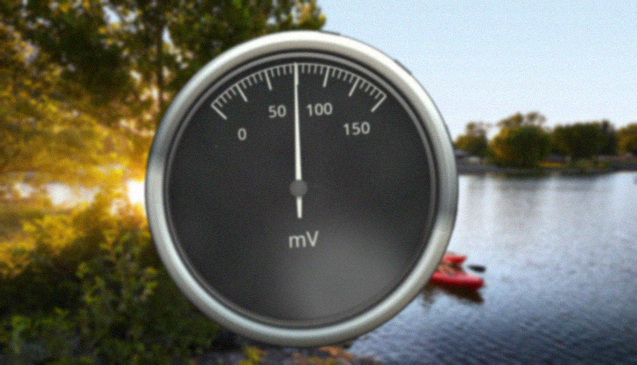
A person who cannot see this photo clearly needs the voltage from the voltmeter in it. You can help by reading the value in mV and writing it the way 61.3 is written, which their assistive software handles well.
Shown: 75
